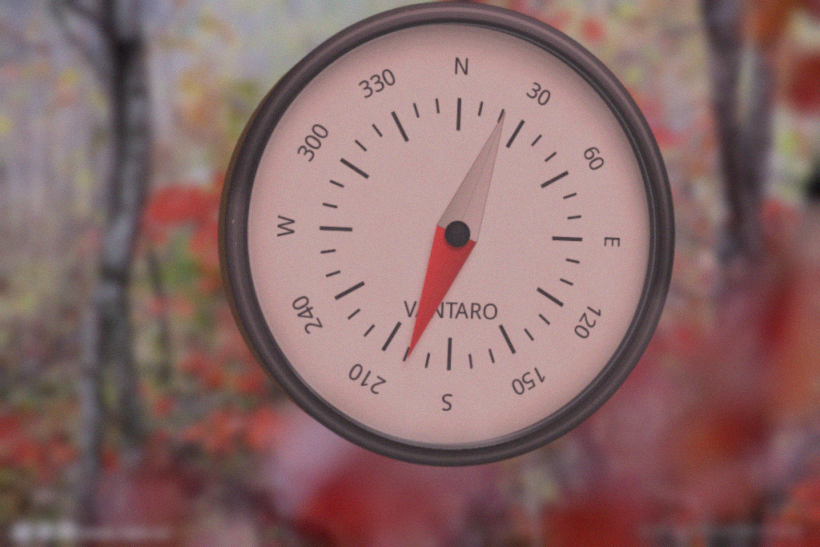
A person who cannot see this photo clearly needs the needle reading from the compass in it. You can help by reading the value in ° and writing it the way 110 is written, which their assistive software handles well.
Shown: 200
